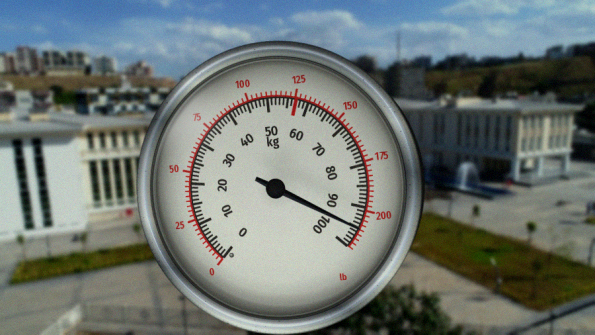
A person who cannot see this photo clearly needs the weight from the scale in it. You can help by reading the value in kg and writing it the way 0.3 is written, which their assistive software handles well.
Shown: 95
